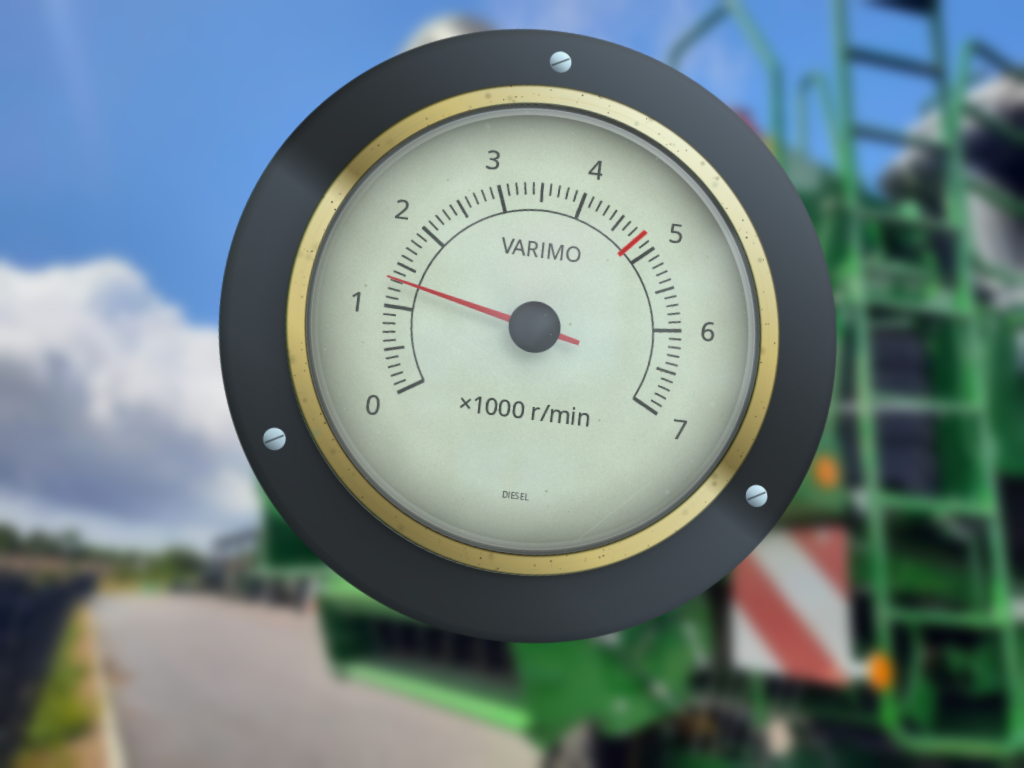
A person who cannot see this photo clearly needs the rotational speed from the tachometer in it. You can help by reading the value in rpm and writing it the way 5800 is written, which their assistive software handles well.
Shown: 1300
